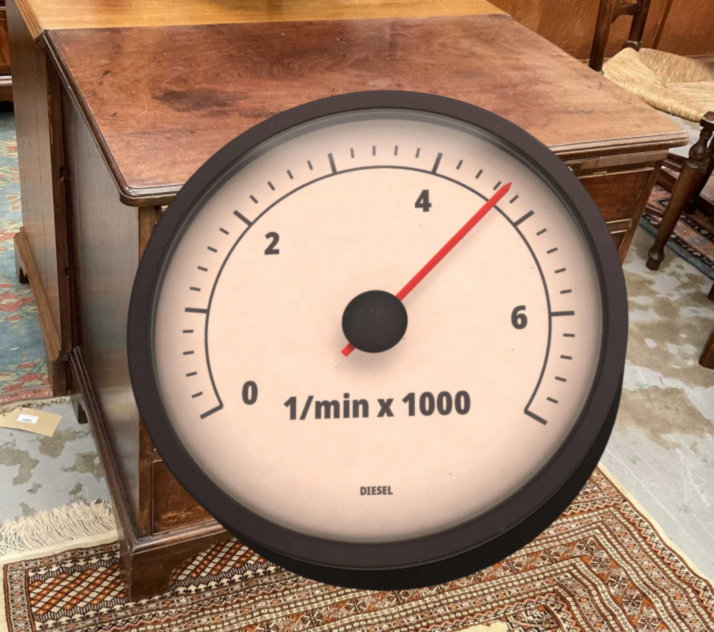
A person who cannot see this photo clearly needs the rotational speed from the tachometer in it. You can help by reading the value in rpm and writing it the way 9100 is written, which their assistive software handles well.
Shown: 4700
